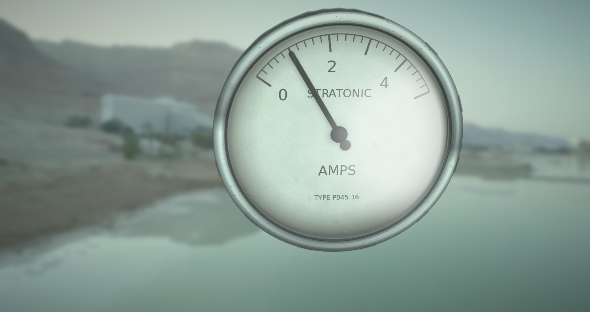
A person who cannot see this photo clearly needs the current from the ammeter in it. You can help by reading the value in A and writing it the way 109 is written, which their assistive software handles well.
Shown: 1
